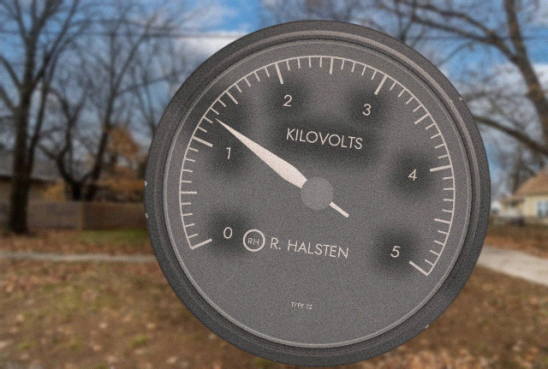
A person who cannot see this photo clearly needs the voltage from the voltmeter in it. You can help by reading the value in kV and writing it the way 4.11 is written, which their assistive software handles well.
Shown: 1.25
